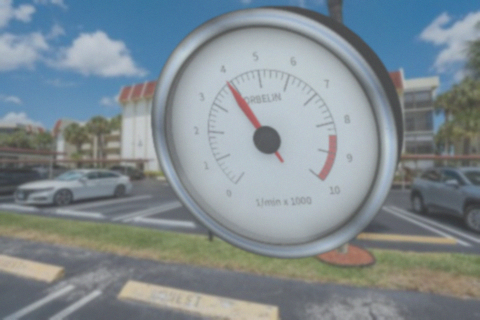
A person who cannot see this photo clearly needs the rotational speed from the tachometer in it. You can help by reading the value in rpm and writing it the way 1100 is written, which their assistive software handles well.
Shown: 4000
